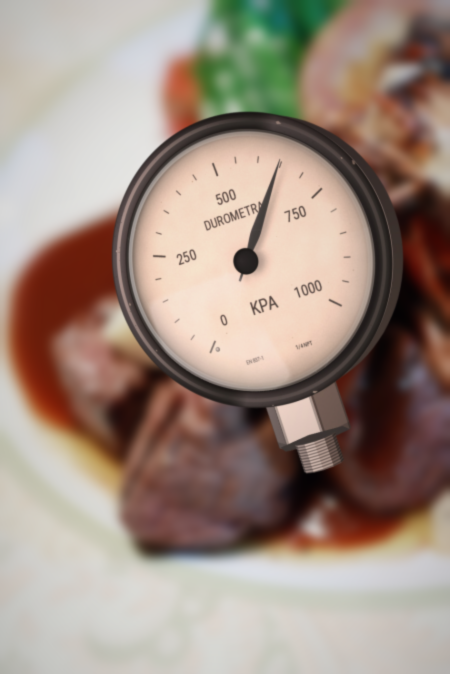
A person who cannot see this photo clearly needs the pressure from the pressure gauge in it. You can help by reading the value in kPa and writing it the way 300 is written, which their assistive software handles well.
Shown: 650
